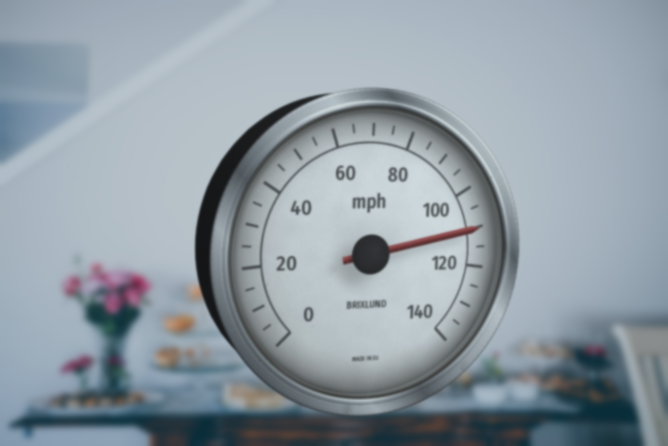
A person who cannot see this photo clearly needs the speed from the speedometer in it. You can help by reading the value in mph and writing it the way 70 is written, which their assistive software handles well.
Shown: 110
